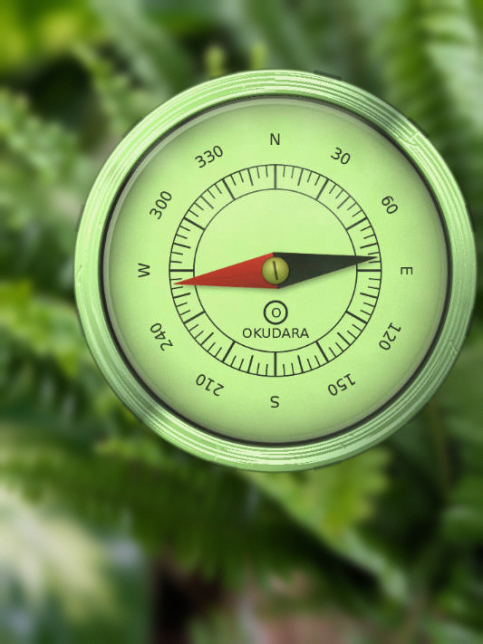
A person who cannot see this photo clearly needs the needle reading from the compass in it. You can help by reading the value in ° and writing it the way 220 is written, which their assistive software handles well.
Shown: 262.5
